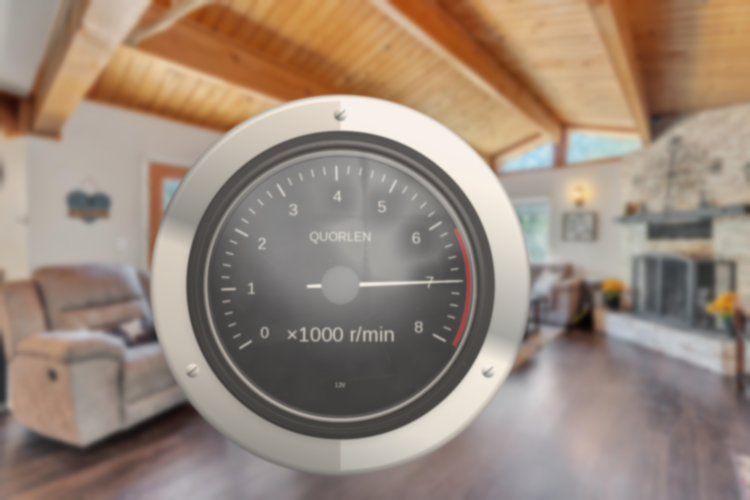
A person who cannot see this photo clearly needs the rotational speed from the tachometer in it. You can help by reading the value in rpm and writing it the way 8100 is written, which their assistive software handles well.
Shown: 7000
